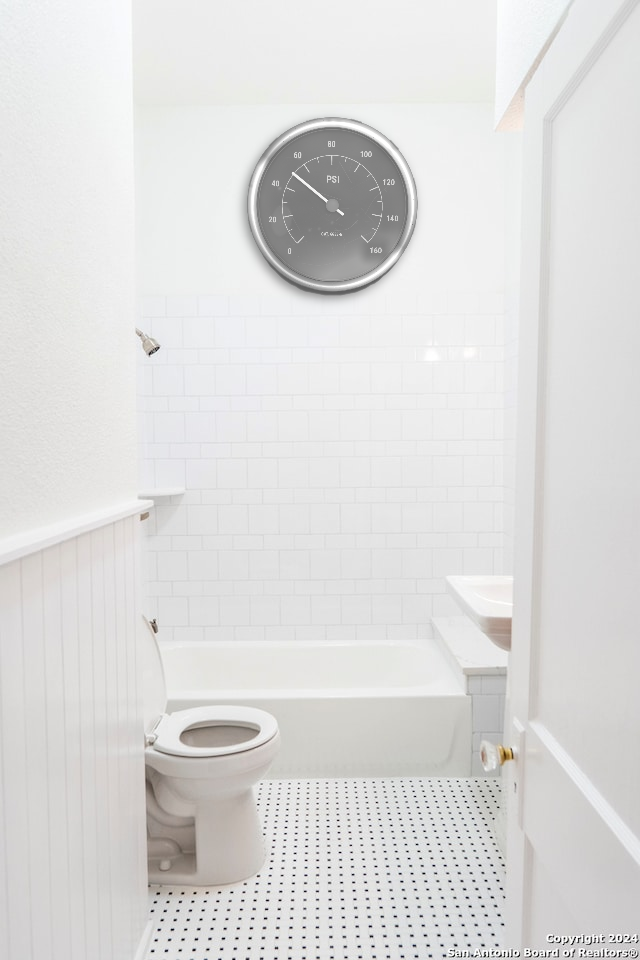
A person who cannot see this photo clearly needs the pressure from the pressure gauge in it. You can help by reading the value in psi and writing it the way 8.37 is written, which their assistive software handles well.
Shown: 50
